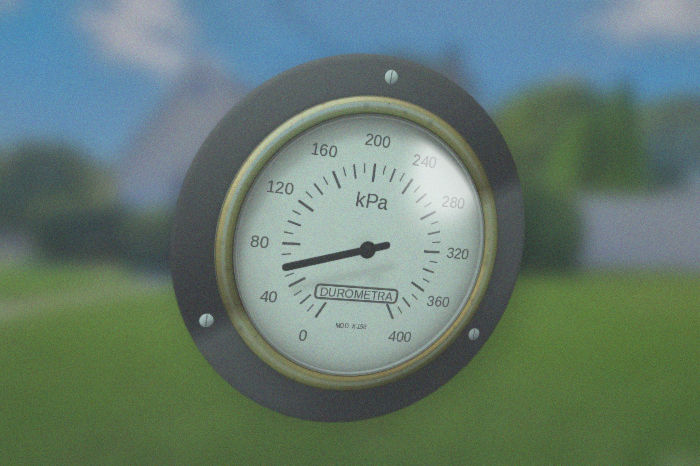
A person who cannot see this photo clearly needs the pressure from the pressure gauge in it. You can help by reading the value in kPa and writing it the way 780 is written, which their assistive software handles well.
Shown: 60
